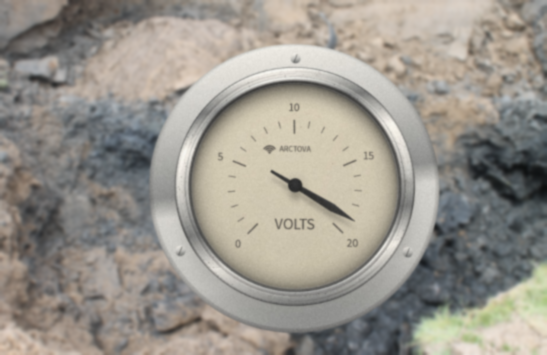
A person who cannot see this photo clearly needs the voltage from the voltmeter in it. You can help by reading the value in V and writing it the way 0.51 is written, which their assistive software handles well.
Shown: 19
